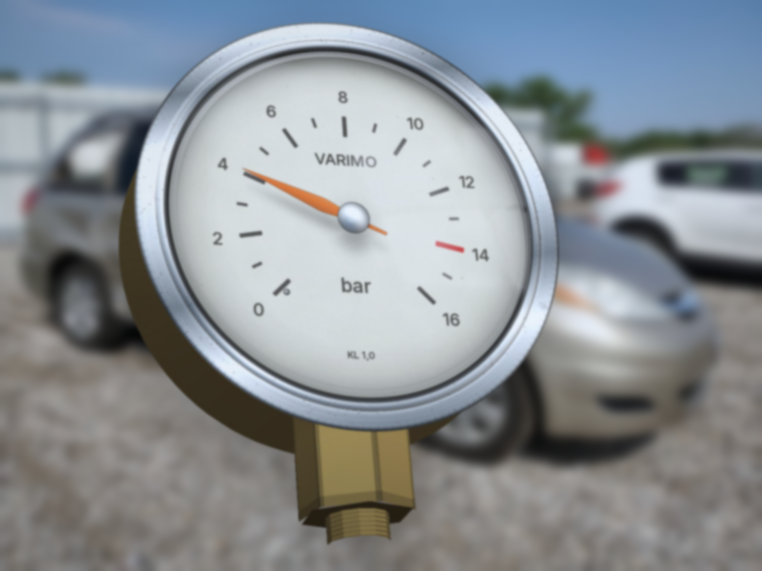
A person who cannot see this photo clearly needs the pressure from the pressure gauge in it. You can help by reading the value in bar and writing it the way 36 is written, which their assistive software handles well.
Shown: 4
